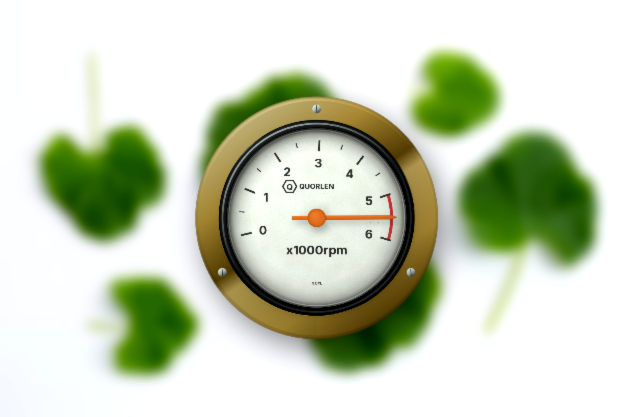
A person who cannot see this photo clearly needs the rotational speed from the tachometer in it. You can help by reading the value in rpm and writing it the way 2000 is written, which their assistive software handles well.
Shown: 5500
